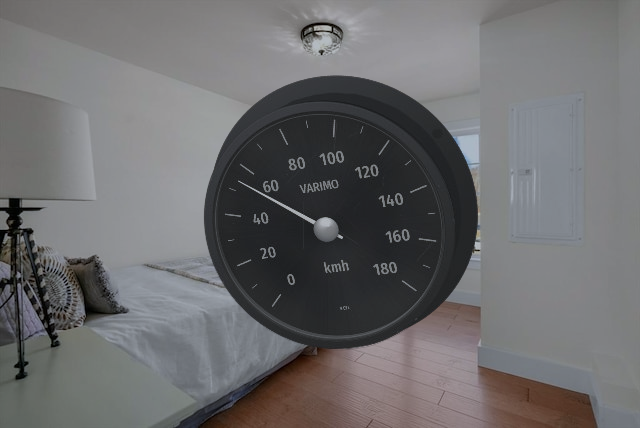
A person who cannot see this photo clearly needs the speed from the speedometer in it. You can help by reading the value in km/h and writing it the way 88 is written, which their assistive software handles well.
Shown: 55
